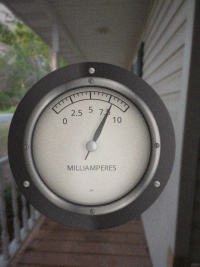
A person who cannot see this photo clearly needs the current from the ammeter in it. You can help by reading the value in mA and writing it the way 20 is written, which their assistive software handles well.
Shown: 8
